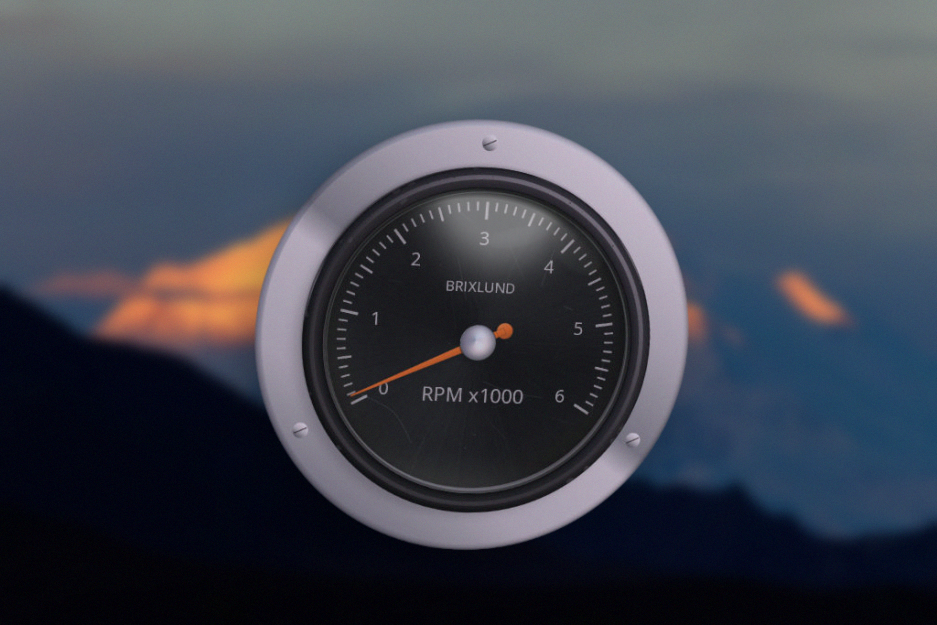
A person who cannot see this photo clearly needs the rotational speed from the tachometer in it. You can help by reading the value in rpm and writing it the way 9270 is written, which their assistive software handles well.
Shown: 100
